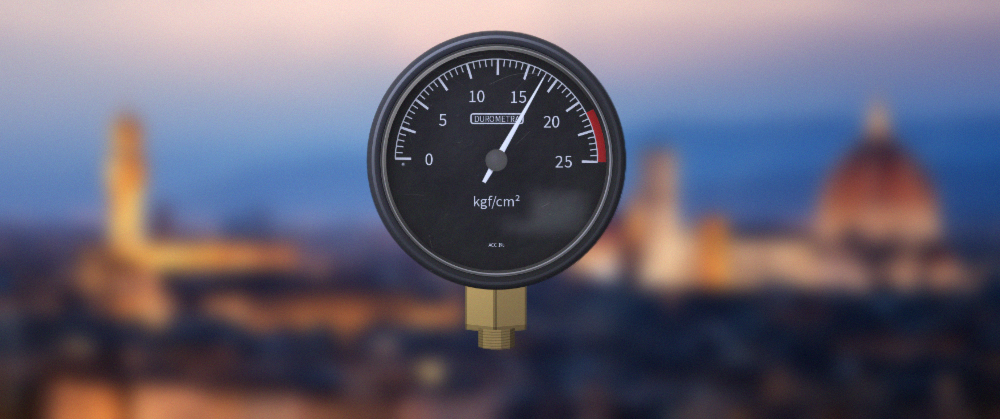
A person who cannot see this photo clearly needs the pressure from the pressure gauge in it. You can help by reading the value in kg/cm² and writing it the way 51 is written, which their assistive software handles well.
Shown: 16.5
